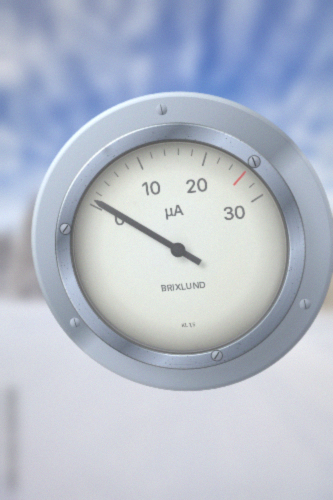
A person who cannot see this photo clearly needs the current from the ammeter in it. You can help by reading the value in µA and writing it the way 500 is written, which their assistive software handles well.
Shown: 1
